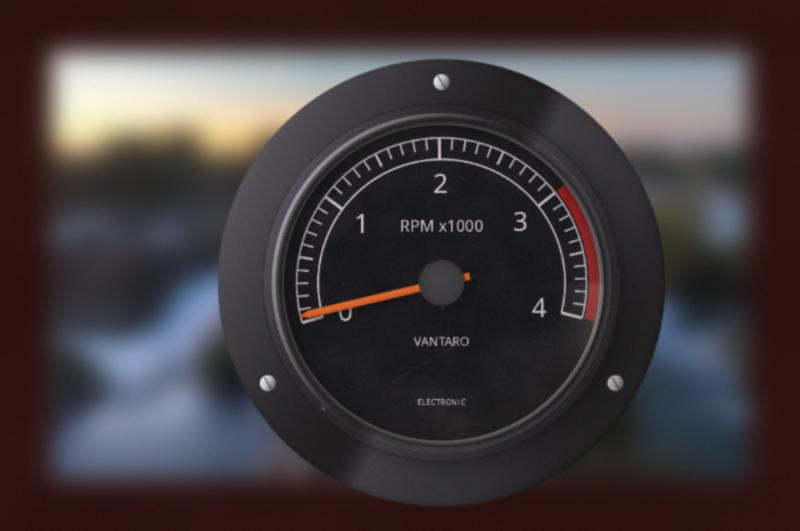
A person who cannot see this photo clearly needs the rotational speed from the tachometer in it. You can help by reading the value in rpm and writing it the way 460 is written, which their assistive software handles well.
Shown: 50
